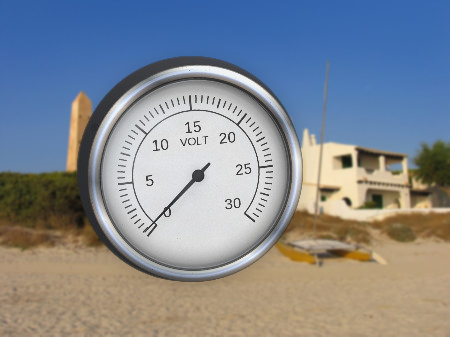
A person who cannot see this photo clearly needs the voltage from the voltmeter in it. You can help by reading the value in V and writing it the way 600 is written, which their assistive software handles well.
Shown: 0.5
